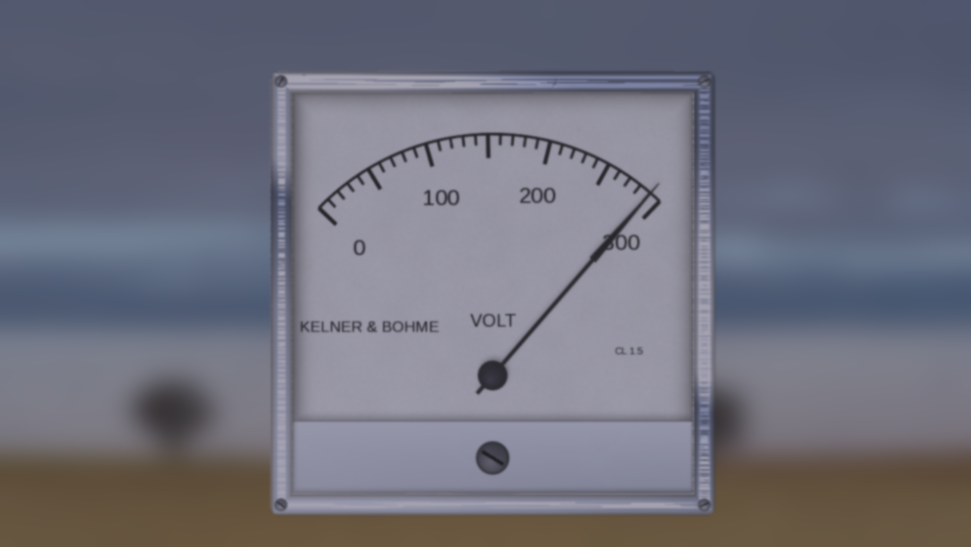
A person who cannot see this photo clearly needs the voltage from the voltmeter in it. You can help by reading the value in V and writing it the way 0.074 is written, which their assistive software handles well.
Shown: 290
